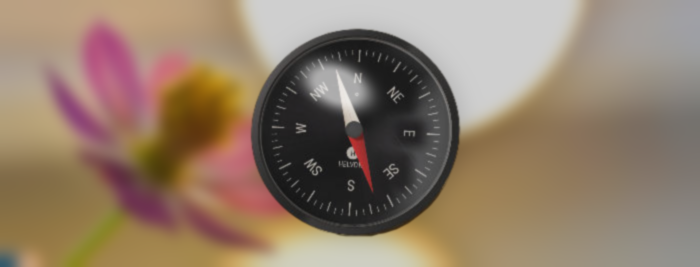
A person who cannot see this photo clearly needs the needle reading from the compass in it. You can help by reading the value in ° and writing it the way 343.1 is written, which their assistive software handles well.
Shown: 160
